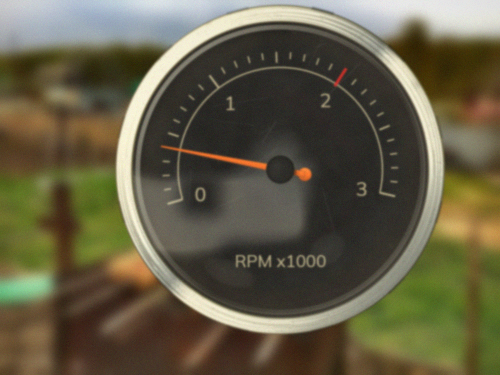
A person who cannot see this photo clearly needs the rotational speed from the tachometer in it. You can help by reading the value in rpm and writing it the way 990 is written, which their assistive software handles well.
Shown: 400
